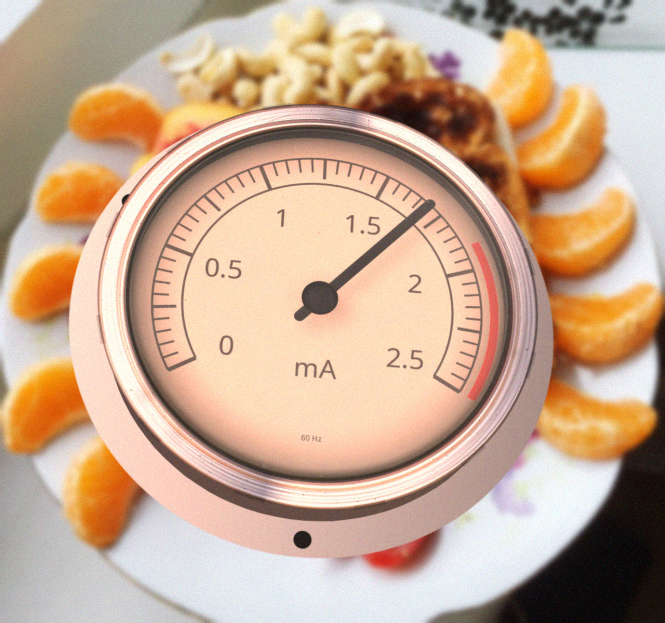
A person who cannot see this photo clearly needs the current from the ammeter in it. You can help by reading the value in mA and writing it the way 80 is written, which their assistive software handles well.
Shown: 1.7
